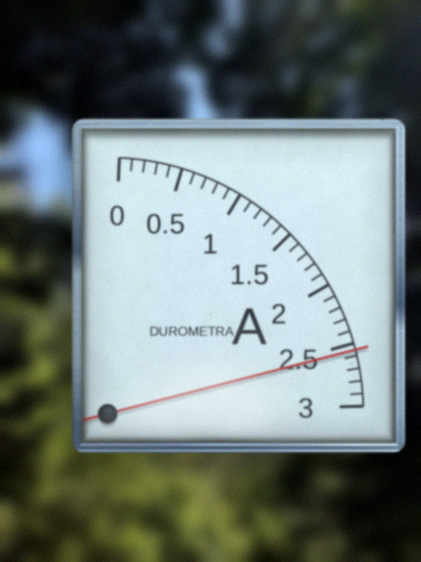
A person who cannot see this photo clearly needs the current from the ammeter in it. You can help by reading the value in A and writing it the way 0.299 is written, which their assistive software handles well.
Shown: 2.55
